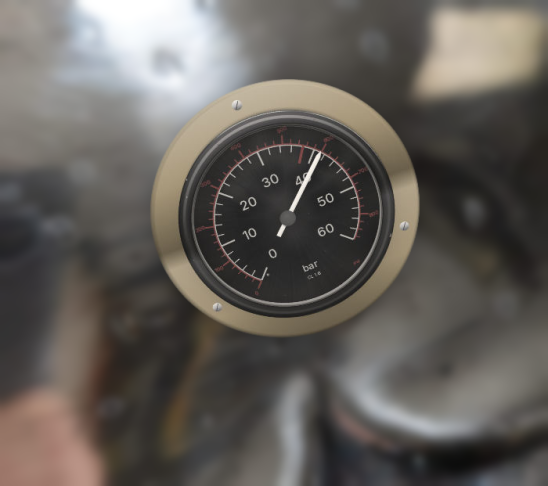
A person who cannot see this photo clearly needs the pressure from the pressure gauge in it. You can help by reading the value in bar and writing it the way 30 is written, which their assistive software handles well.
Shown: 41
